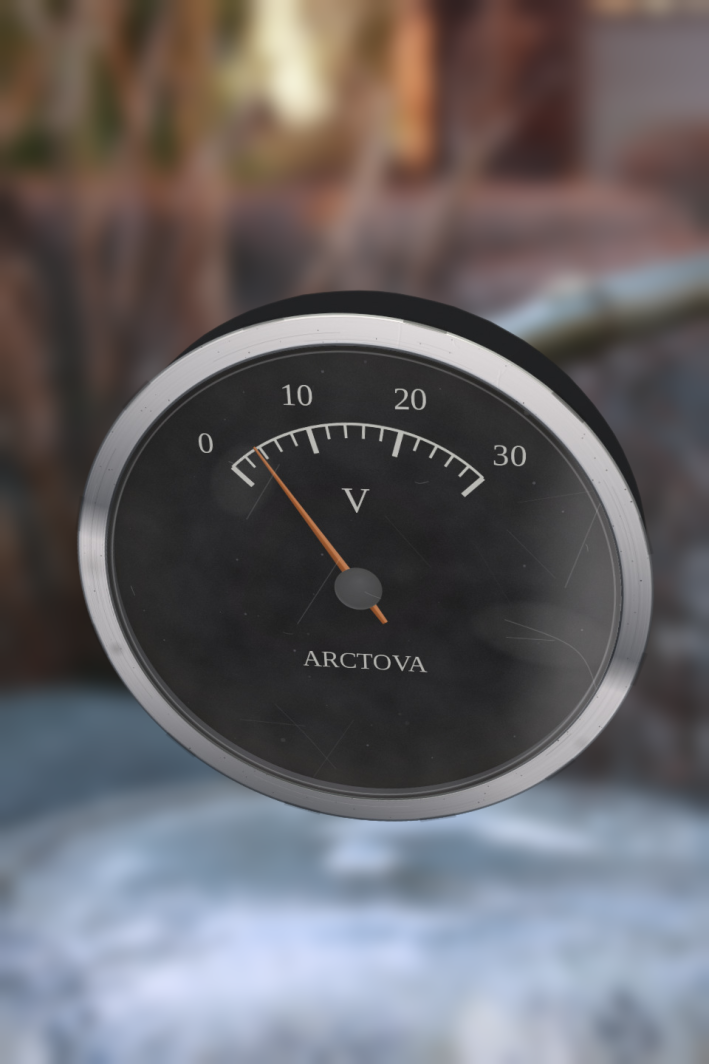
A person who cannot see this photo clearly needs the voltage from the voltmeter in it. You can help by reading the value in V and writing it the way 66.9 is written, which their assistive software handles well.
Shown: 4
